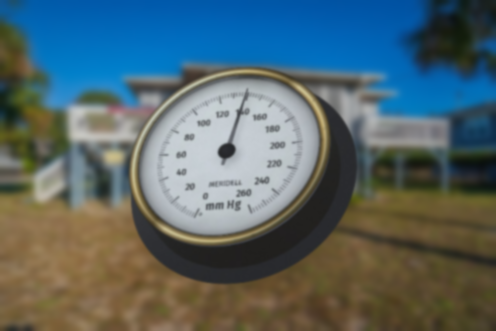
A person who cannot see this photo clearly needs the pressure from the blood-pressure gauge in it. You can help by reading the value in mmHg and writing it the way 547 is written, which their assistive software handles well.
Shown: 140
